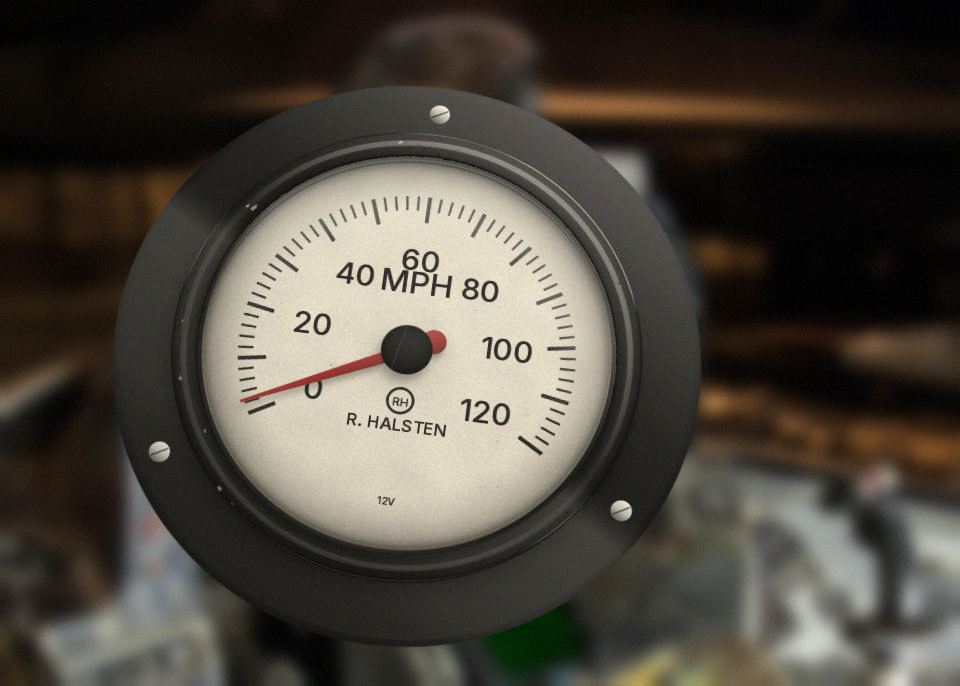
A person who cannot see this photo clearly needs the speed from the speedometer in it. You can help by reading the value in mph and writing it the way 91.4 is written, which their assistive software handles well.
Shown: 2
